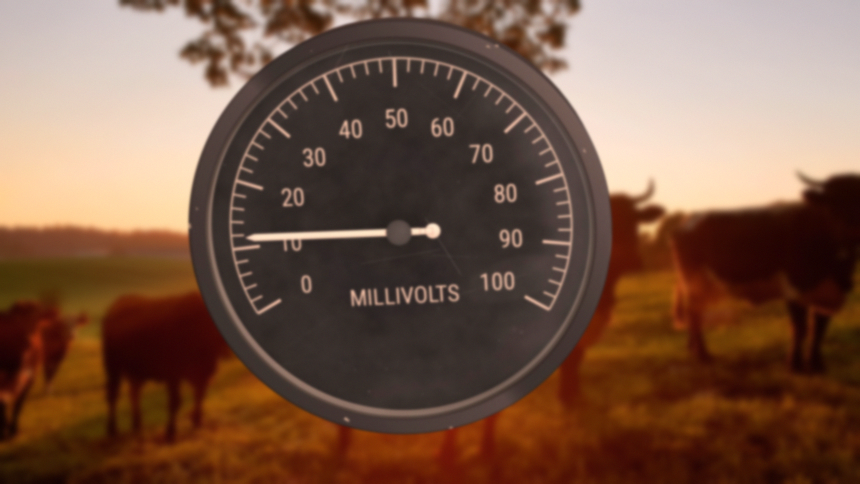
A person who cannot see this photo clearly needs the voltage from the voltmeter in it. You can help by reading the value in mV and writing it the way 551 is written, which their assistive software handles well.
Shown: 12
